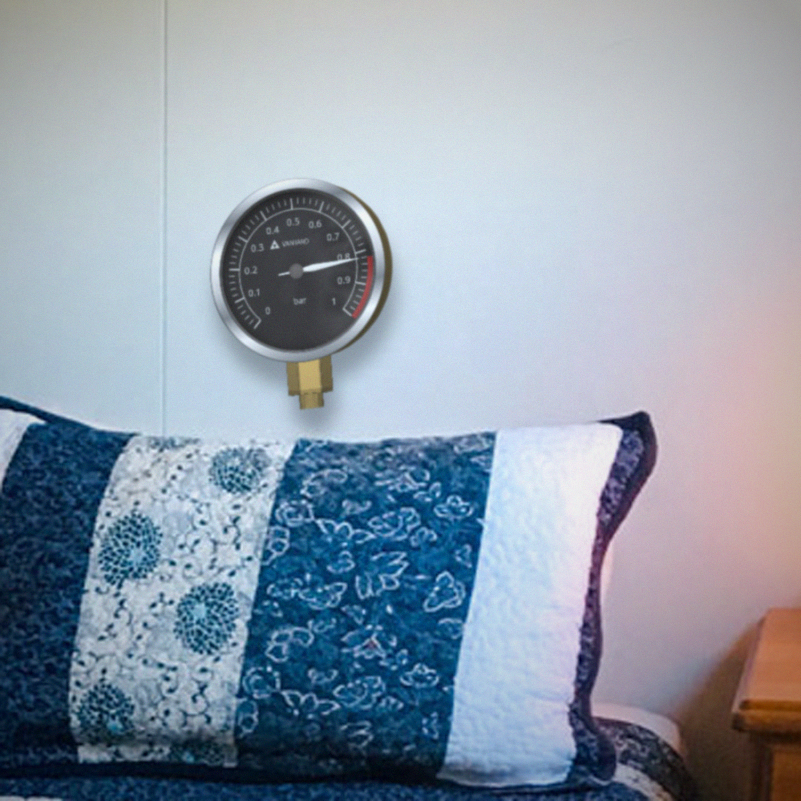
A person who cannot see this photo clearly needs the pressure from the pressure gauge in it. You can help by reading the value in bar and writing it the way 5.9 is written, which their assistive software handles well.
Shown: 0.82
